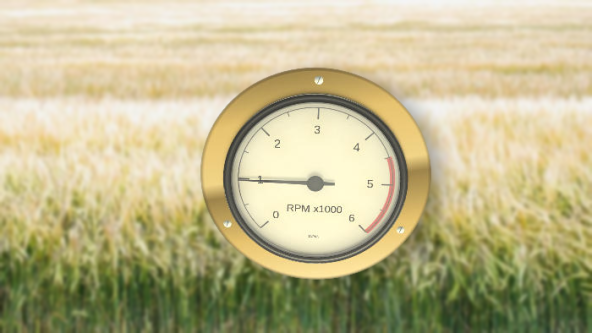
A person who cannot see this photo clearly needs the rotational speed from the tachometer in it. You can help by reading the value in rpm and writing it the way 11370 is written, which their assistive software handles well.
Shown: 1000
